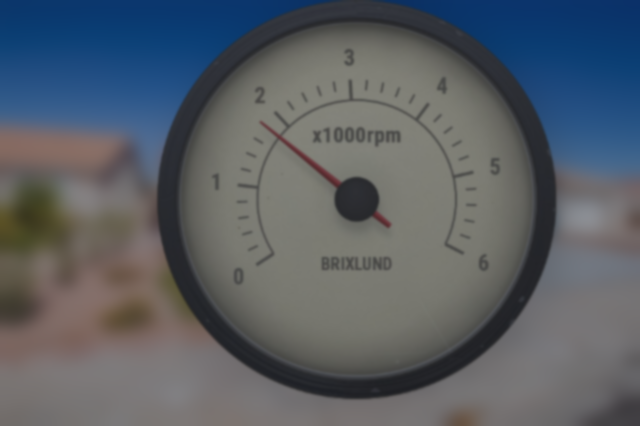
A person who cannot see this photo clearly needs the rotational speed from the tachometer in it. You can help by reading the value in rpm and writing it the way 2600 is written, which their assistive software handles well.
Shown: 1800
